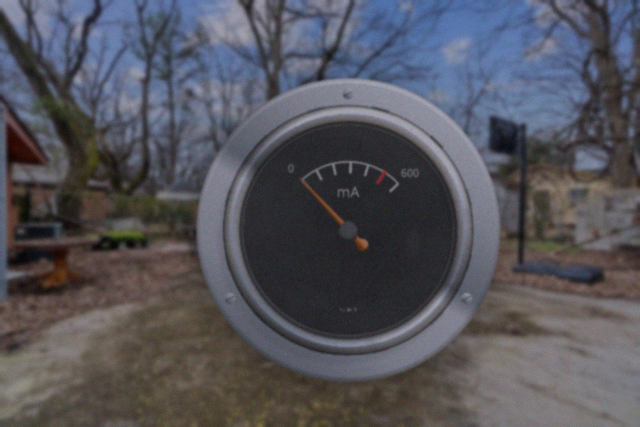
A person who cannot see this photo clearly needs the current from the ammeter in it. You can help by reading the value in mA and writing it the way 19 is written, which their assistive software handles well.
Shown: 0
